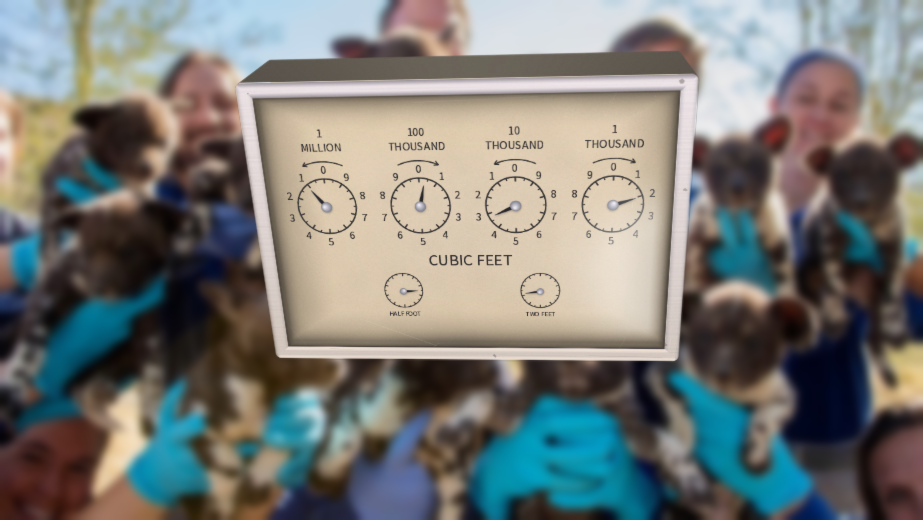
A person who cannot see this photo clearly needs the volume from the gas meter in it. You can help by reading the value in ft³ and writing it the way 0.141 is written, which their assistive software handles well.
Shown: 103200
